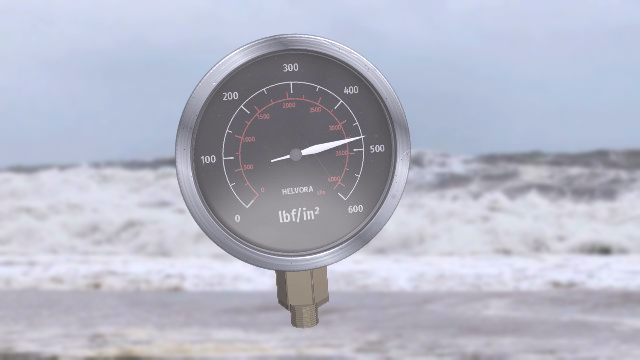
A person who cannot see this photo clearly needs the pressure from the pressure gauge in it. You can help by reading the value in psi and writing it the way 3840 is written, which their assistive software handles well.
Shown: 475
